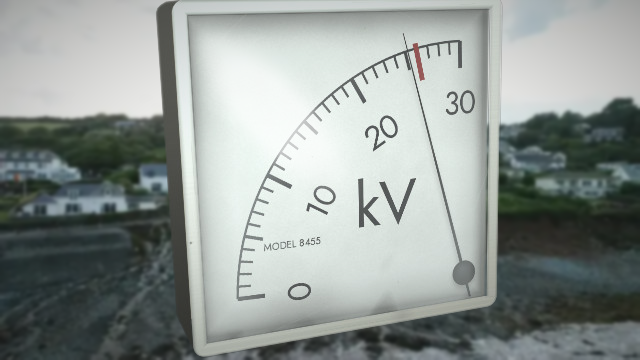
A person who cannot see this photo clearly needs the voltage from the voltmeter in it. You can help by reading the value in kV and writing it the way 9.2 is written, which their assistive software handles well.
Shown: 25
